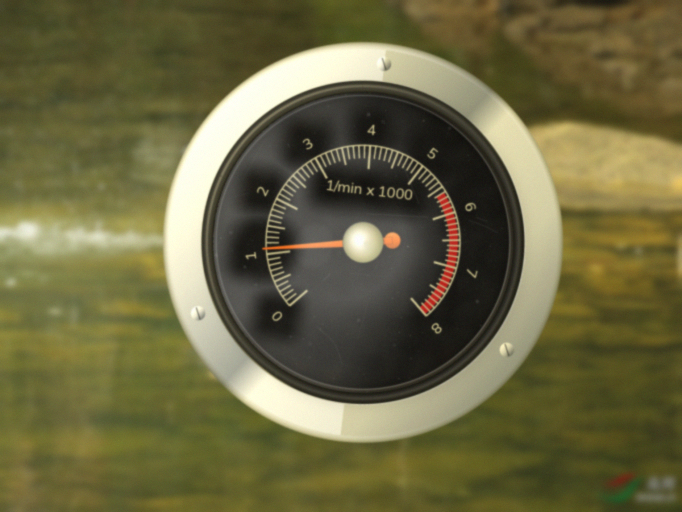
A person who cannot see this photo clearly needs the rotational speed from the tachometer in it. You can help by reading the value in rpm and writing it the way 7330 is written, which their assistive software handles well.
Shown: 1100
